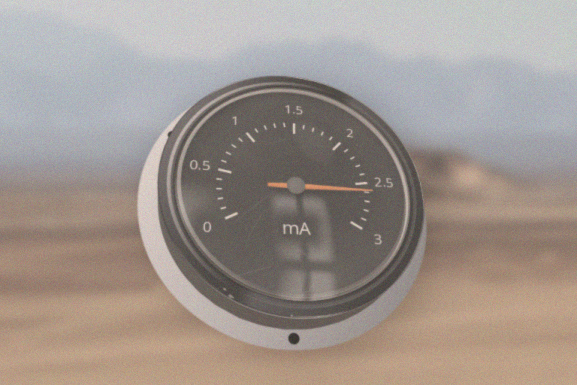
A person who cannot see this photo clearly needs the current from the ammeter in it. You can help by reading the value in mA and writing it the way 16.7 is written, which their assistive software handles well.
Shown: 2.6
